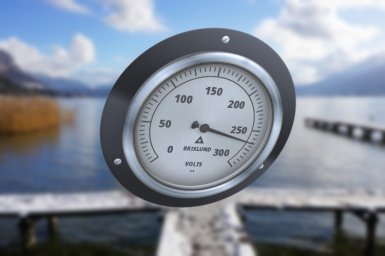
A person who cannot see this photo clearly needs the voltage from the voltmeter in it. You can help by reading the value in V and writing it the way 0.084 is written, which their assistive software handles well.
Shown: 265
